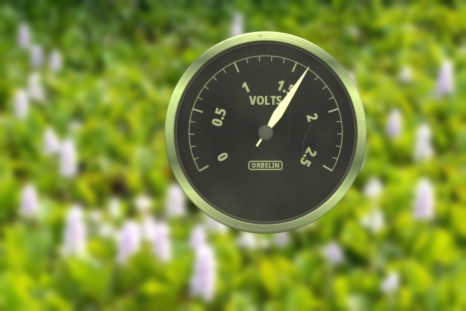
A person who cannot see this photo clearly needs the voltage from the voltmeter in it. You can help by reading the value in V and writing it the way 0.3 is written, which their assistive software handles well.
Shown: 1.6
